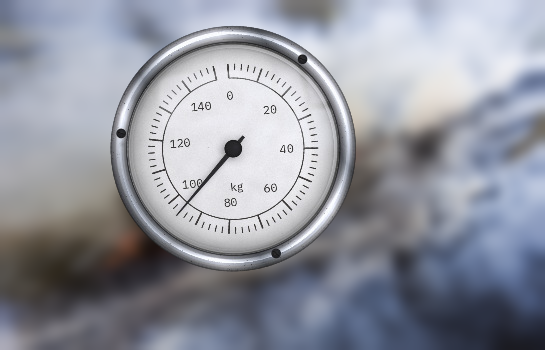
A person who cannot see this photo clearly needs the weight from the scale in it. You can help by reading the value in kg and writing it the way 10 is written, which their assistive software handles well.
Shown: 96
